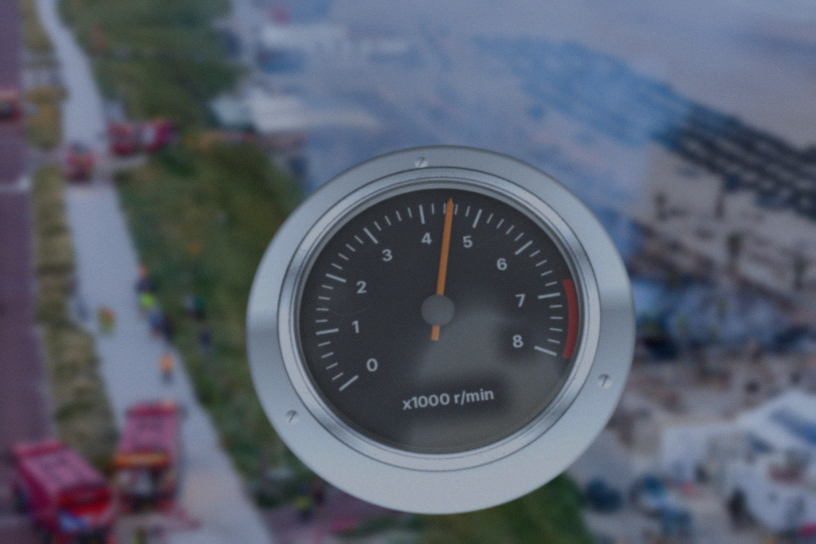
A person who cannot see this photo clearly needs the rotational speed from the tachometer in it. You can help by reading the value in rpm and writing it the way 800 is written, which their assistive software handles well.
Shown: 4500
